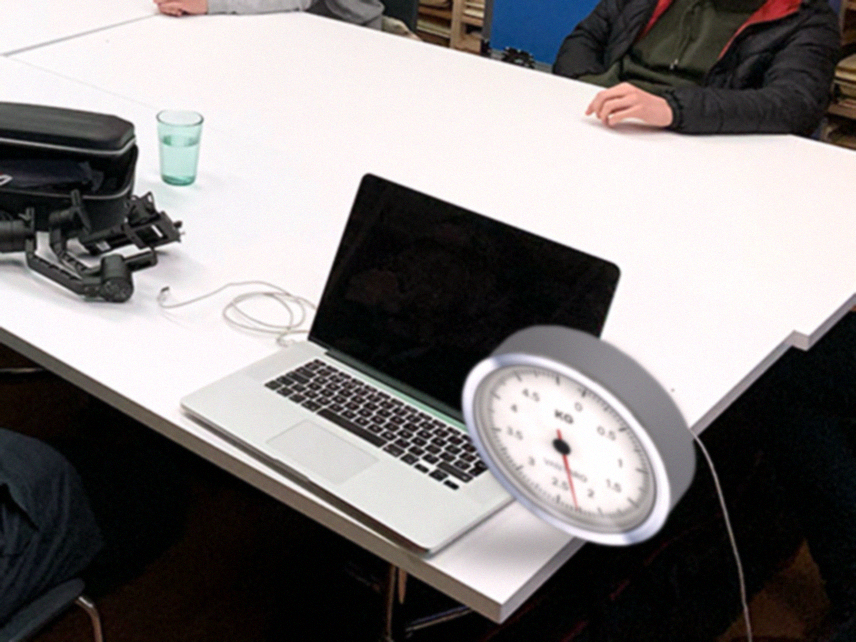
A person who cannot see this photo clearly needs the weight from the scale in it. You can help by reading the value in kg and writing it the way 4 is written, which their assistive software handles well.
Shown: 2.25
